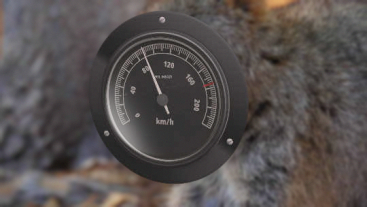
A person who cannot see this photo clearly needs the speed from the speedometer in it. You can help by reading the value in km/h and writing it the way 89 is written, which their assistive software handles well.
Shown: 90
